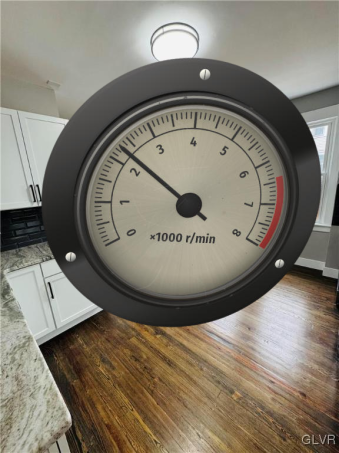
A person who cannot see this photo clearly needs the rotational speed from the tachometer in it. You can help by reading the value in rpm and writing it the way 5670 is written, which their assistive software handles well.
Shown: 2300
